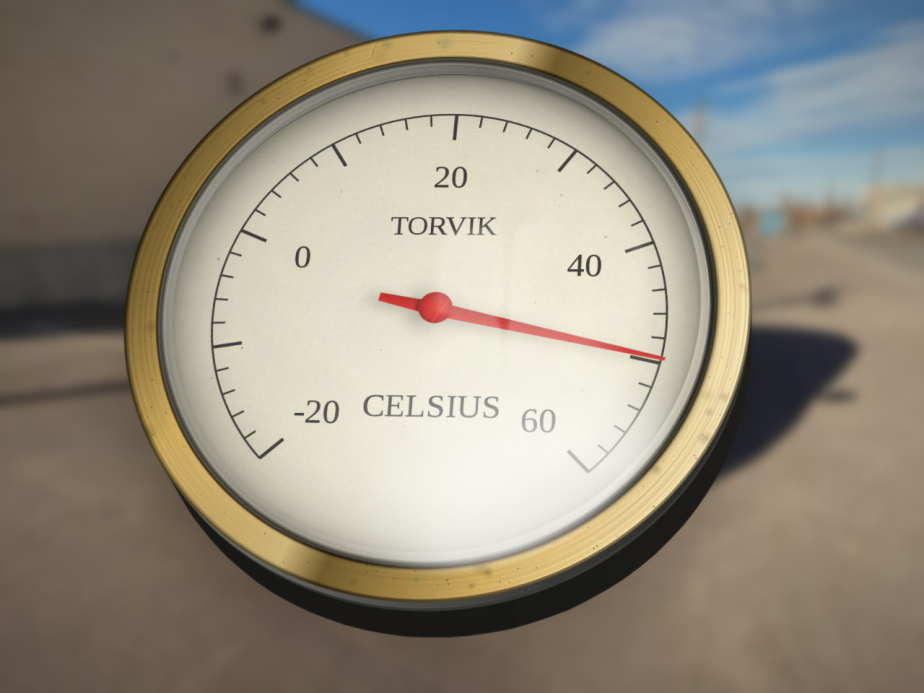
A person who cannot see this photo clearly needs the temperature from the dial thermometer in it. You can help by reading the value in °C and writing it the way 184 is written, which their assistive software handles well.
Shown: 50
